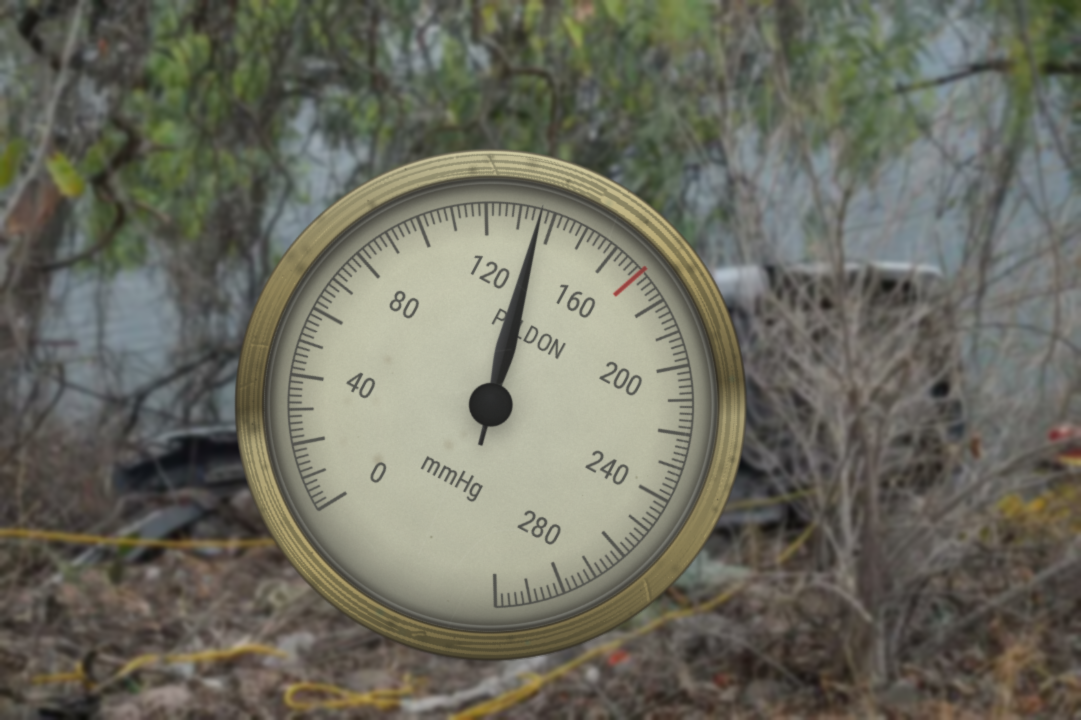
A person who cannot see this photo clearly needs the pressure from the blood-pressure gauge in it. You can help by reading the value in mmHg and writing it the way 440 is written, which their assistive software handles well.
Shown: 136
